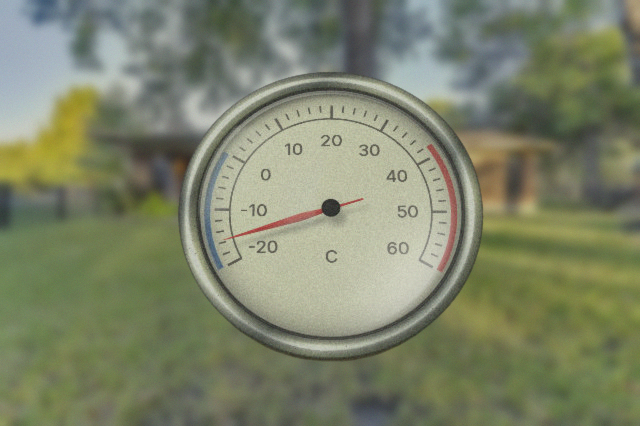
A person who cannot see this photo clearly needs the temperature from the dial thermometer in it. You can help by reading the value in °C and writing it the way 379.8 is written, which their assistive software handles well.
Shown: -16
